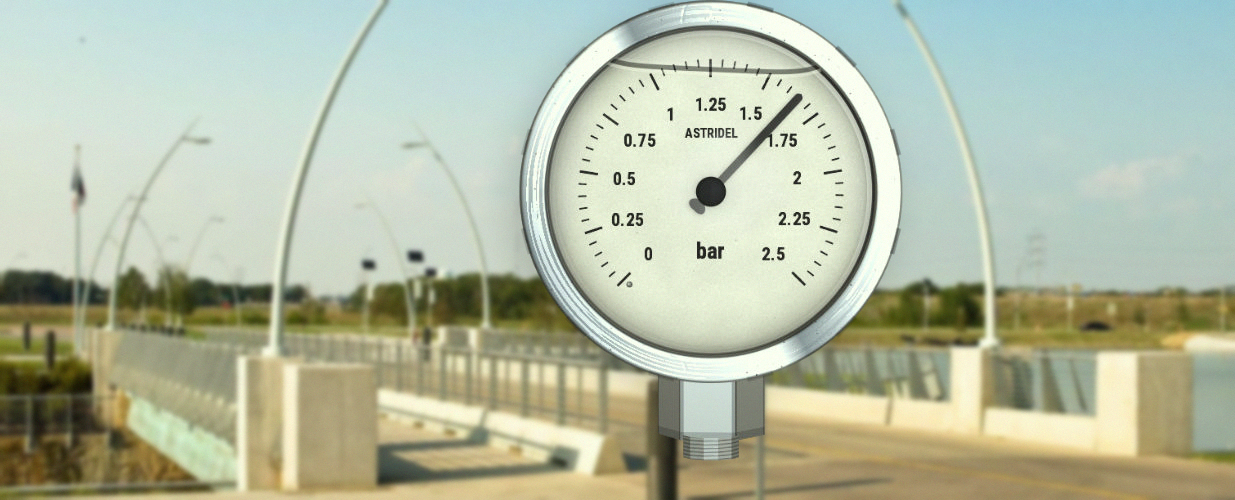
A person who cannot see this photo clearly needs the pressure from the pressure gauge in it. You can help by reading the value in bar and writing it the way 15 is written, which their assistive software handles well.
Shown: 1.65
